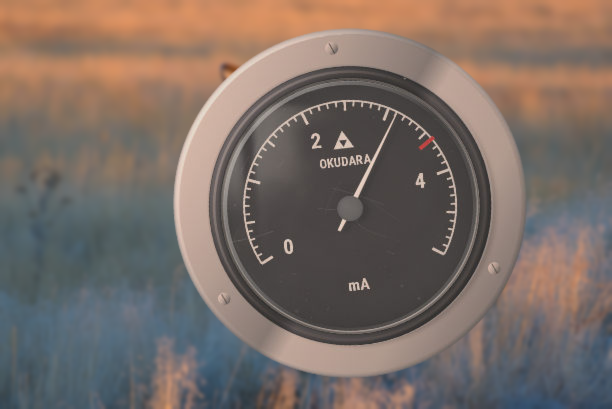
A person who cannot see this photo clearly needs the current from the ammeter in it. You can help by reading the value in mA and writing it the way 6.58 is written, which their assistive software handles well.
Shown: 3.1
